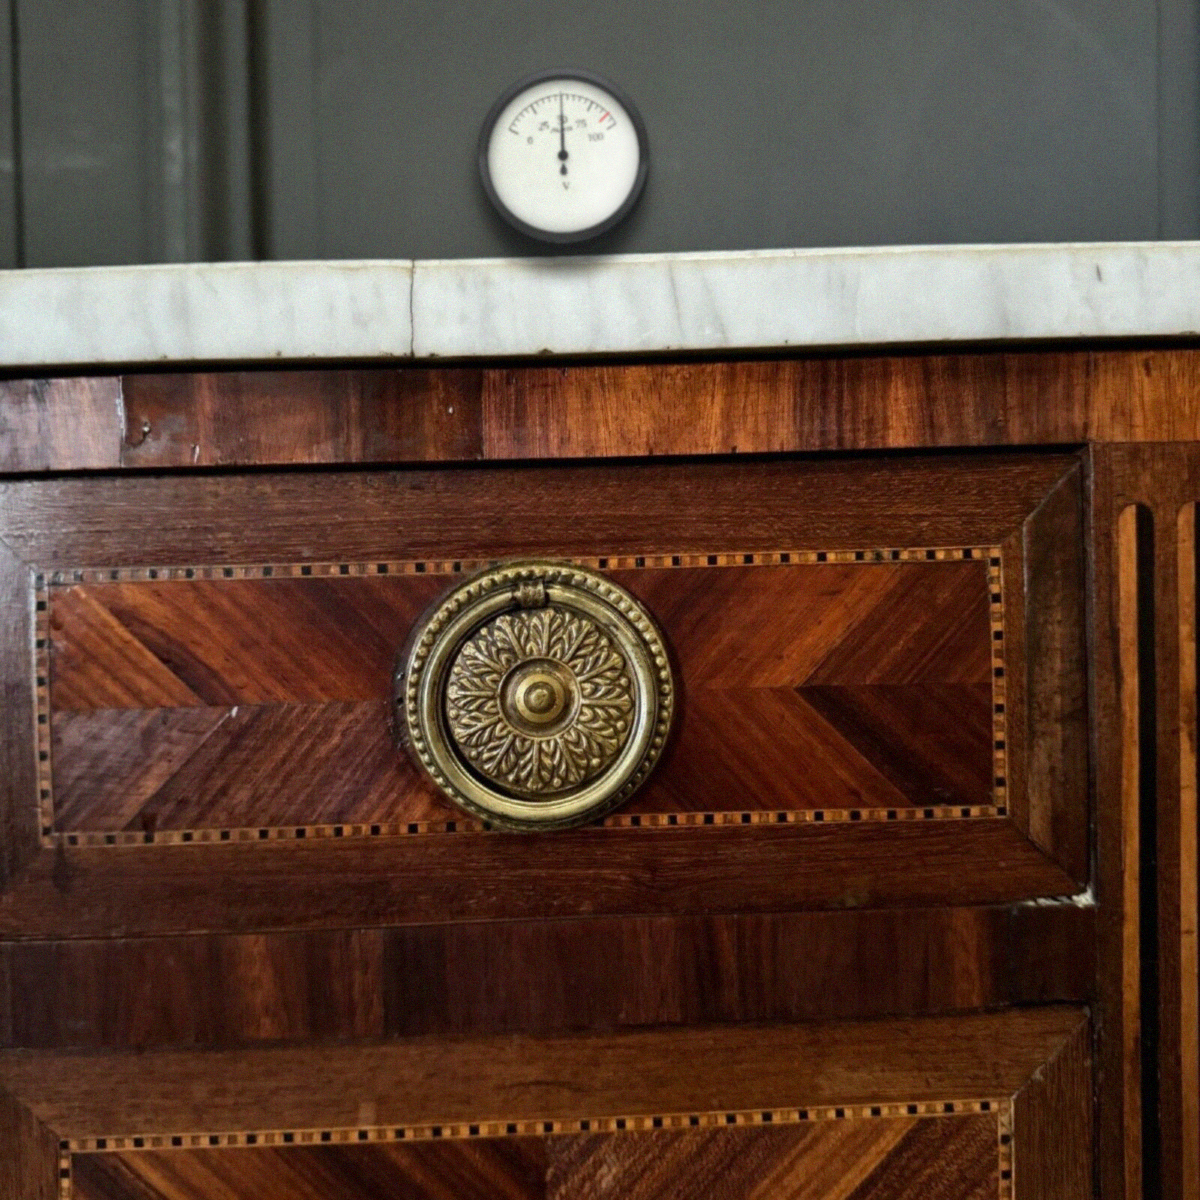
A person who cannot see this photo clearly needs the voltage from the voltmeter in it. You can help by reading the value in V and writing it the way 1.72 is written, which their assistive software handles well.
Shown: 50
